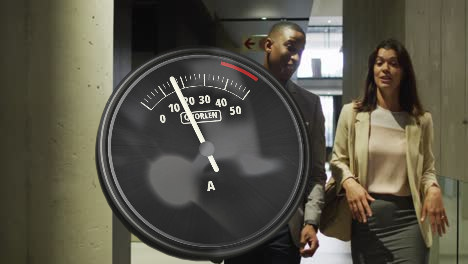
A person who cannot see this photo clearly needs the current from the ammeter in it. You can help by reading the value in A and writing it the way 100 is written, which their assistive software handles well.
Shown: 16
